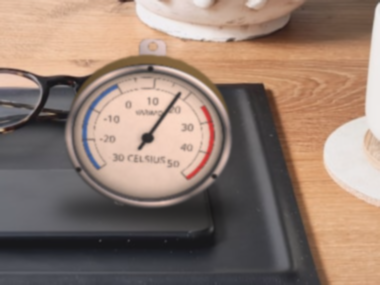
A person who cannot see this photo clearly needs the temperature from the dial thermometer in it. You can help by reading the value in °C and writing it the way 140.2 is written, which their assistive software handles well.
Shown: 17.5
